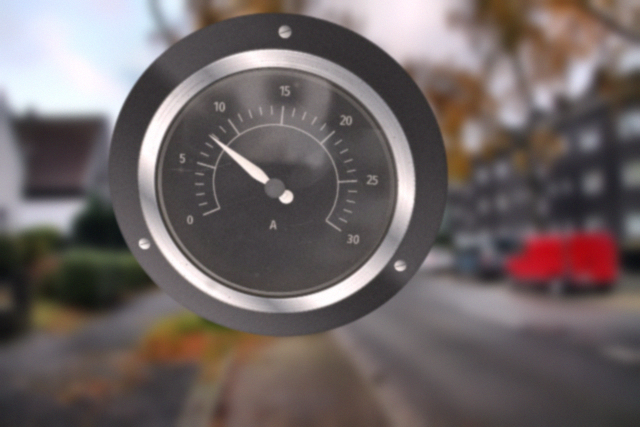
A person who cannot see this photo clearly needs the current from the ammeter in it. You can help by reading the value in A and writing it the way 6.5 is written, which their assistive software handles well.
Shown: 8
